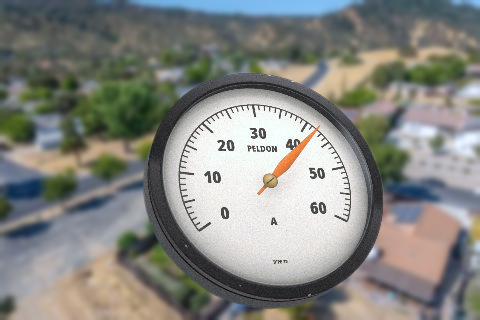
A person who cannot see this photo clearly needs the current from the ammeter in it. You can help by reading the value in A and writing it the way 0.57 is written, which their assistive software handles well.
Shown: 42
